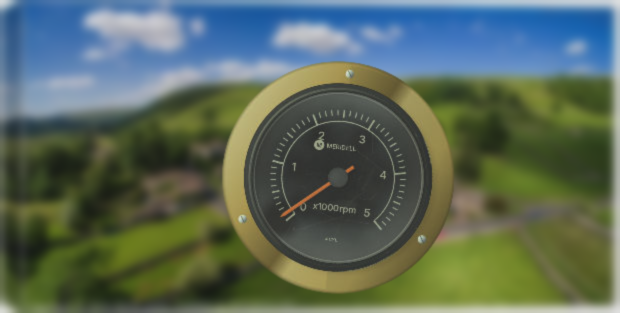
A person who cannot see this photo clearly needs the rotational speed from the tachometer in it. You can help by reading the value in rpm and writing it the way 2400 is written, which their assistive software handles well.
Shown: 100
